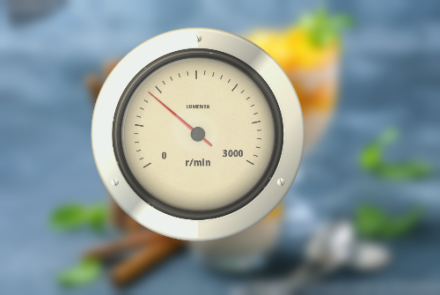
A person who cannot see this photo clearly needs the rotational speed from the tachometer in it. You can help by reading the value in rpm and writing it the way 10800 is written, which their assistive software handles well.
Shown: 900
